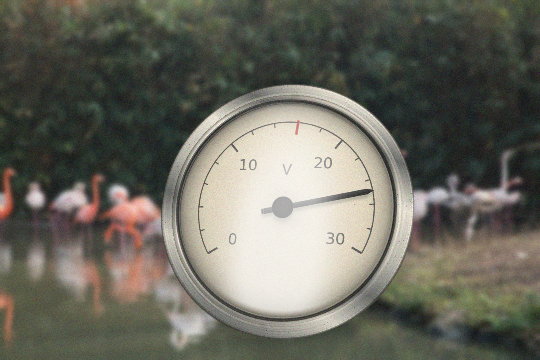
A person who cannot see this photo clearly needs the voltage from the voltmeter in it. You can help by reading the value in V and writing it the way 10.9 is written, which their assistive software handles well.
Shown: 25
